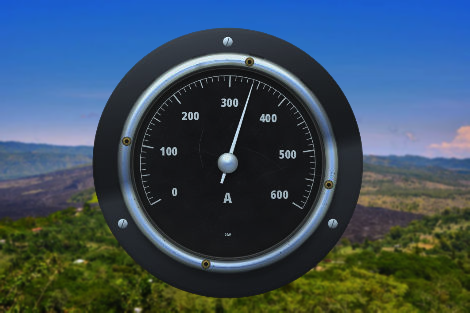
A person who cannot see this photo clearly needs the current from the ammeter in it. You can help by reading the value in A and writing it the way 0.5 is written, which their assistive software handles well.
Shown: 340
